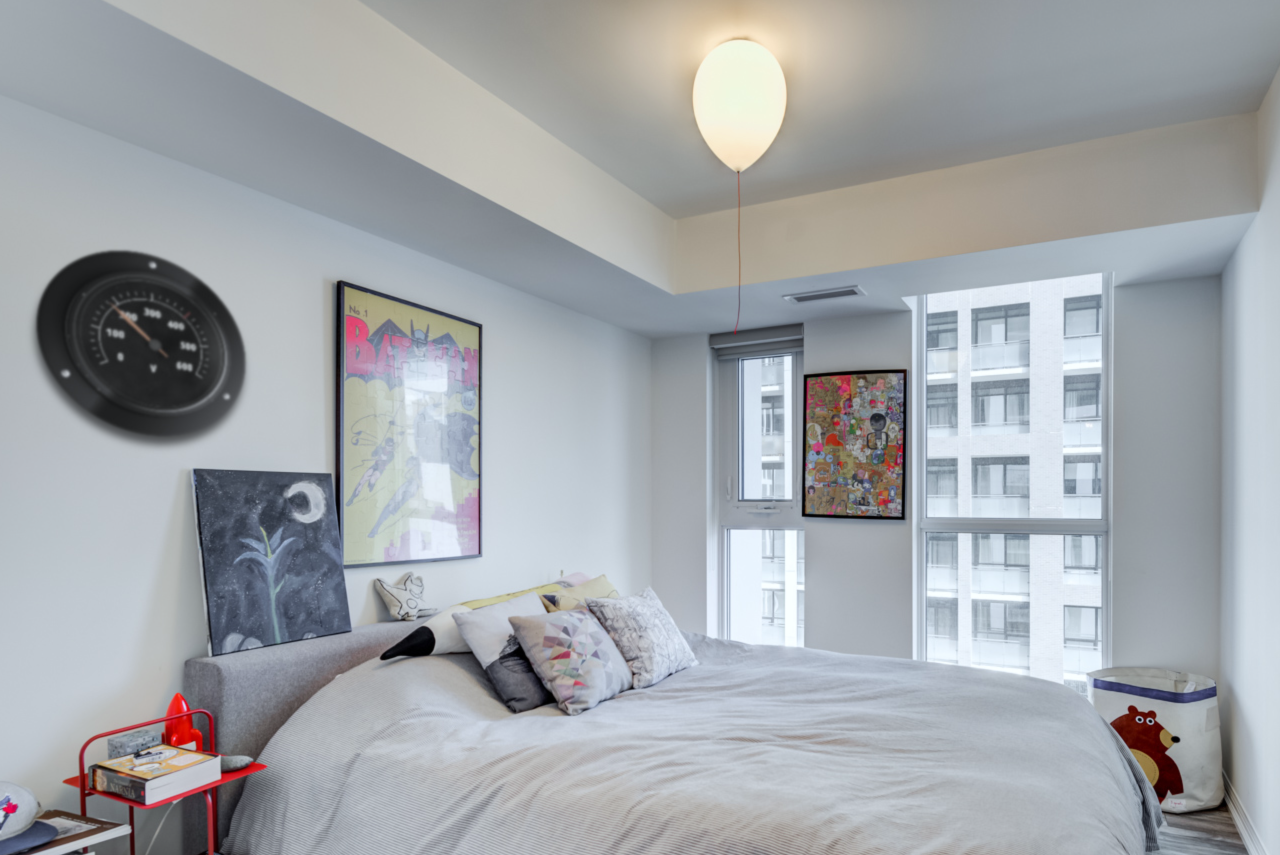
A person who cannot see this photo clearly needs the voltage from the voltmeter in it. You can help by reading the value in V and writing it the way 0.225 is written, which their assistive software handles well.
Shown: 180
